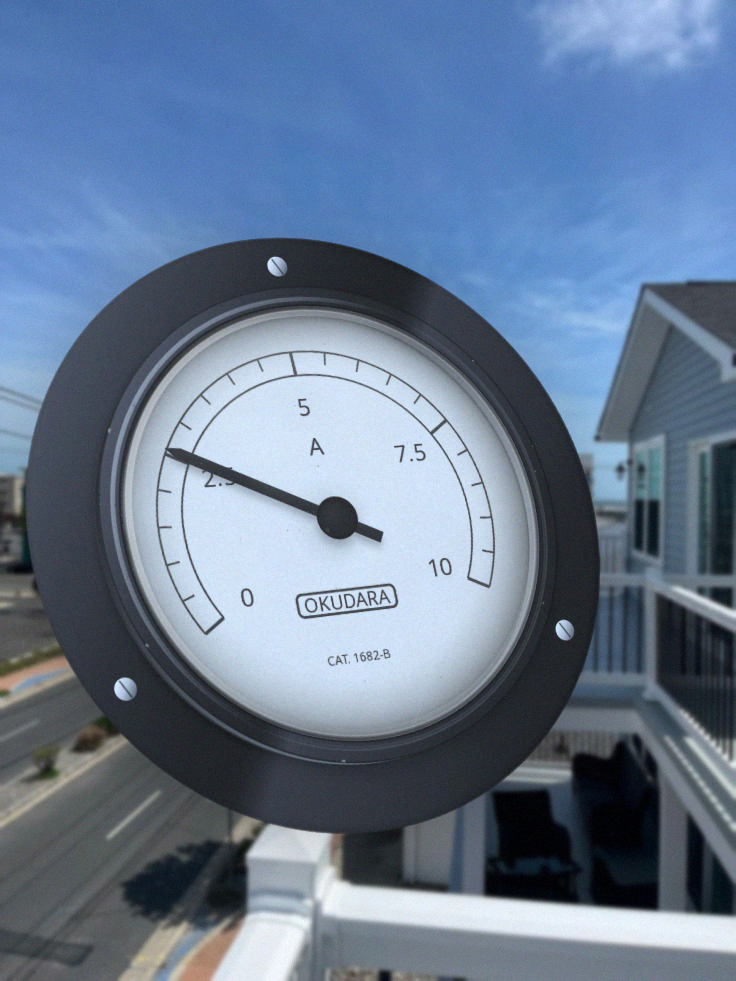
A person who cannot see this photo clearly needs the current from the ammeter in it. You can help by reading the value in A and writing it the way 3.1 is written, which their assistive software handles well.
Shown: 2.5
